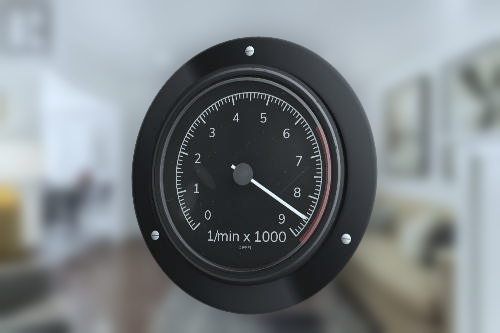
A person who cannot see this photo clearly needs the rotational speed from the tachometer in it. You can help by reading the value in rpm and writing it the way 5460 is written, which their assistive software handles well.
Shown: 8500
